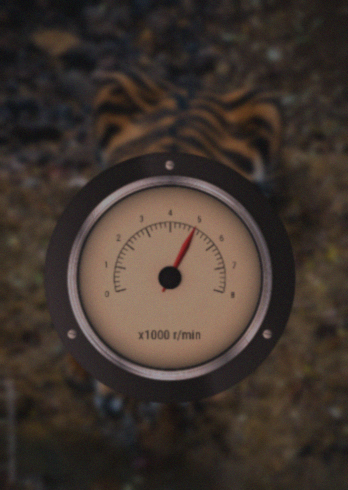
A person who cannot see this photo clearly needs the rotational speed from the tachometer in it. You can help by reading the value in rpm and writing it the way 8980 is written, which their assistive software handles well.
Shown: 5000
